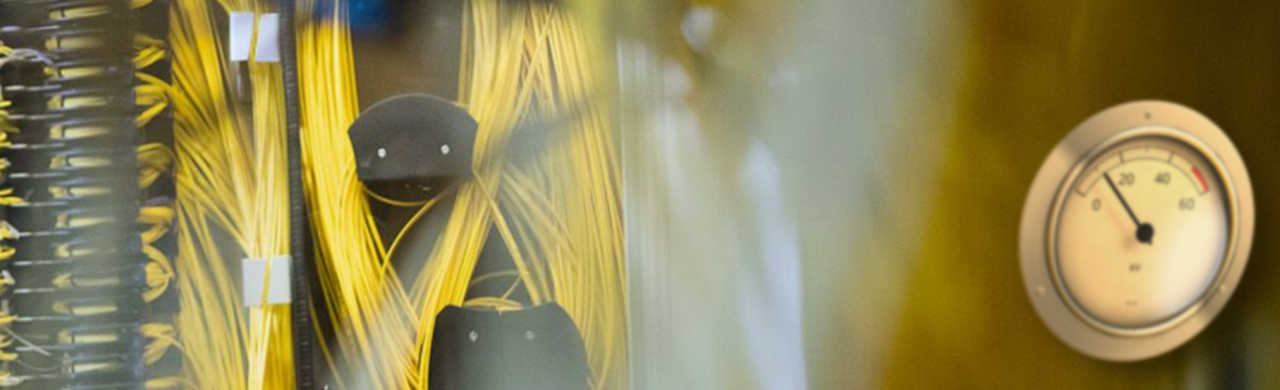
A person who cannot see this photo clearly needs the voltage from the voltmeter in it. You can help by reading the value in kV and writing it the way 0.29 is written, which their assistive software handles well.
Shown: 10
